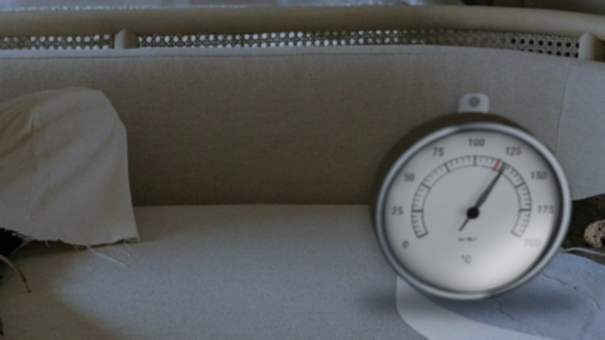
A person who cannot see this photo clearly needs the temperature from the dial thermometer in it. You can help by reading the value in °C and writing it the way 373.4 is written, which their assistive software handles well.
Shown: 125
